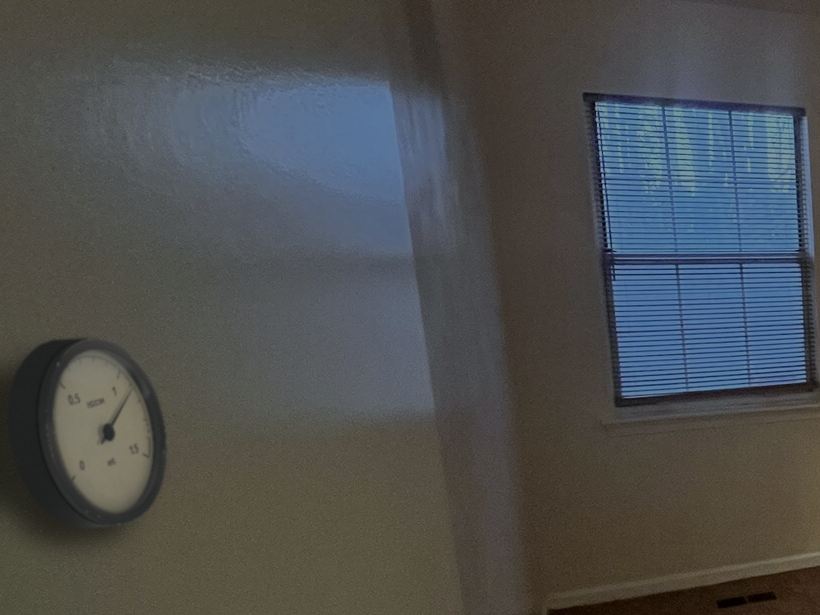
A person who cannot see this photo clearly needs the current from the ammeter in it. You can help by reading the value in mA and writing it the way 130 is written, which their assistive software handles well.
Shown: 1.1
